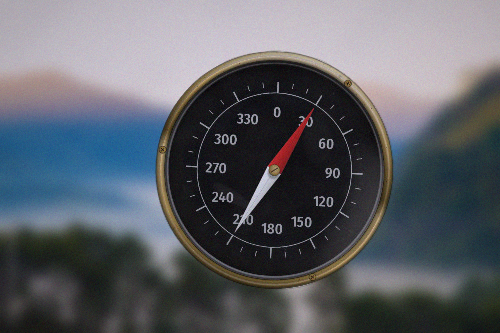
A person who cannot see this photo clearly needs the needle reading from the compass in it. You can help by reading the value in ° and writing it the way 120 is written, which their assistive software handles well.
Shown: 30
